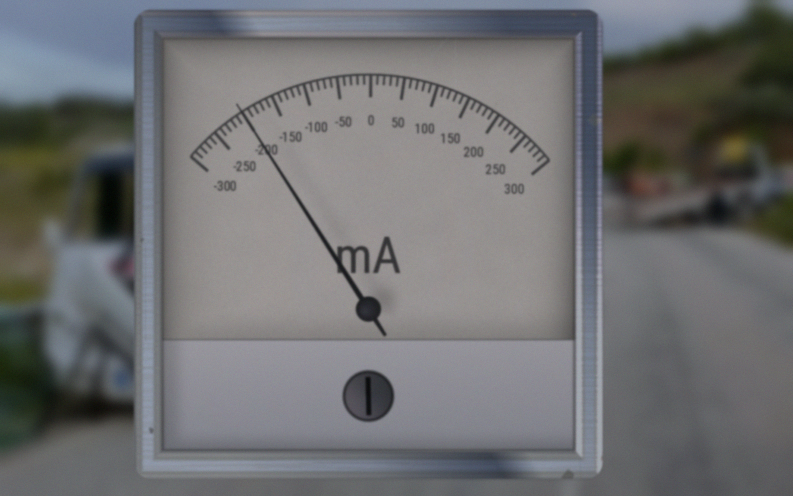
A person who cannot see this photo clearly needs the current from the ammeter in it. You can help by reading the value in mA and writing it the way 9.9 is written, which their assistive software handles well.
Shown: -200
